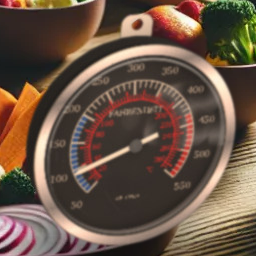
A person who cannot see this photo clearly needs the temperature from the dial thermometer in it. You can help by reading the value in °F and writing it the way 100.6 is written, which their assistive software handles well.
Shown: 100
